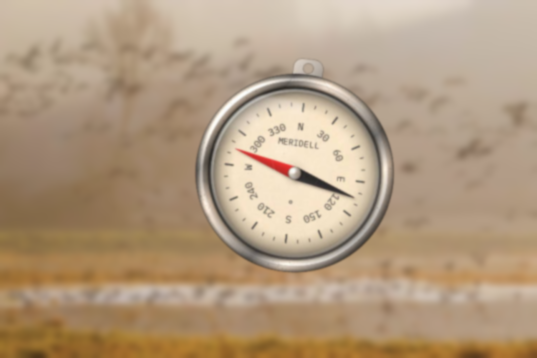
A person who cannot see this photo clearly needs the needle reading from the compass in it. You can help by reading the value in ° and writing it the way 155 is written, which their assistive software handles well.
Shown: 285
